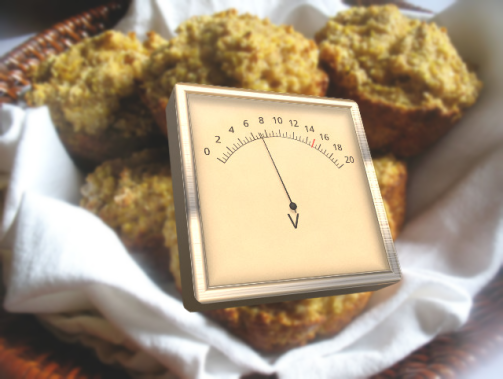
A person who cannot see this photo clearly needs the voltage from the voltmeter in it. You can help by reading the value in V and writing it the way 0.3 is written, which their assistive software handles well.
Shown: 7
